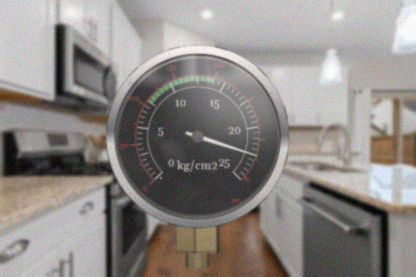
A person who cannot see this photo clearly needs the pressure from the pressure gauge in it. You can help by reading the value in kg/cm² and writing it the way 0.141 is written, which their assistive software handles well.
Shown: 22.5
